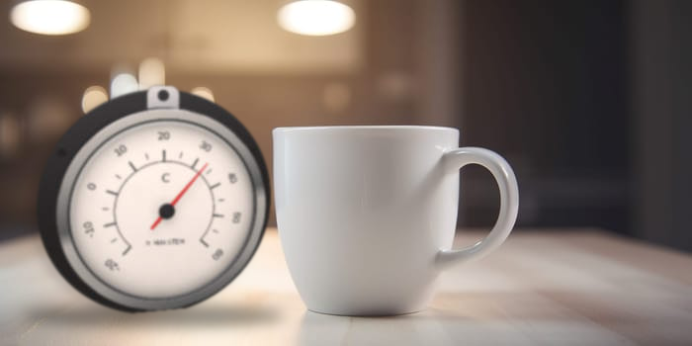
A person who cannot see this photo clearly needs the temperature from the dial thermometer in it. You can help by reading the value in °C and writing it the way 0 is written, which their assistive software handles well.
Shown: 32.5
